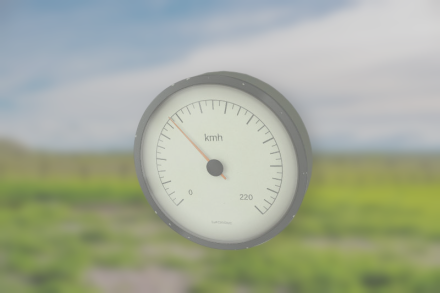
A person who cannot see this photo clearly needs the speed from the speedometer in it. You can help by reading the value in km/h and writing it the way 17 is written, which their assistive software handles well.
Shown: 75
